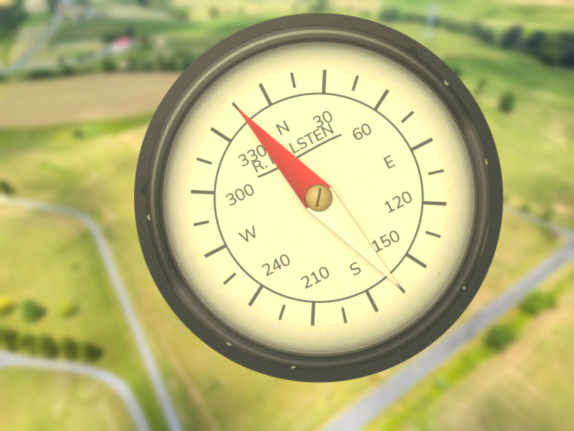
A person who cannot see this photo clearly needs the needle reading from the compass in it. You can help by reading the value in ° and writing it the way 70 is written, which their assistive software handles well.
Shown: 345
